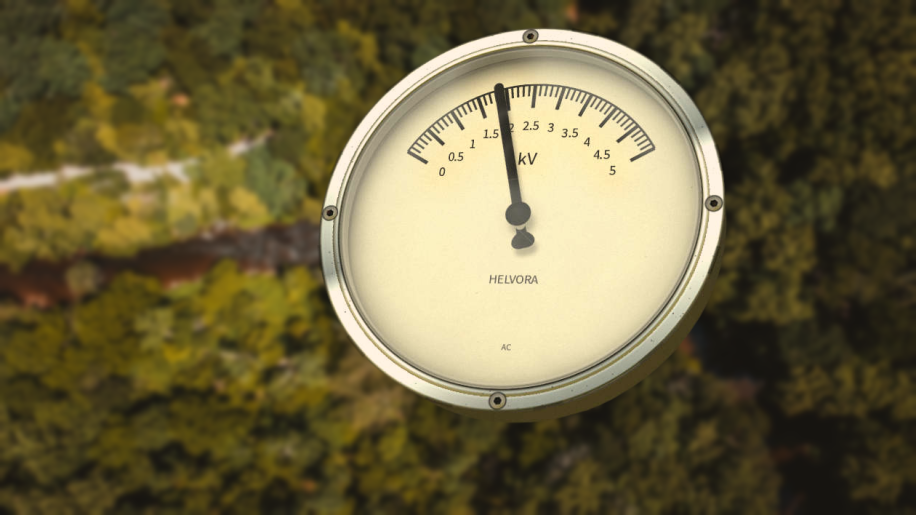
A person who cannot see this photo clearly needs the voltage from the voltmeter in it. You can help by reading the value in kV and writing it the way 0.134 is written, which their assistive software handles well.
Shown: 1.9
